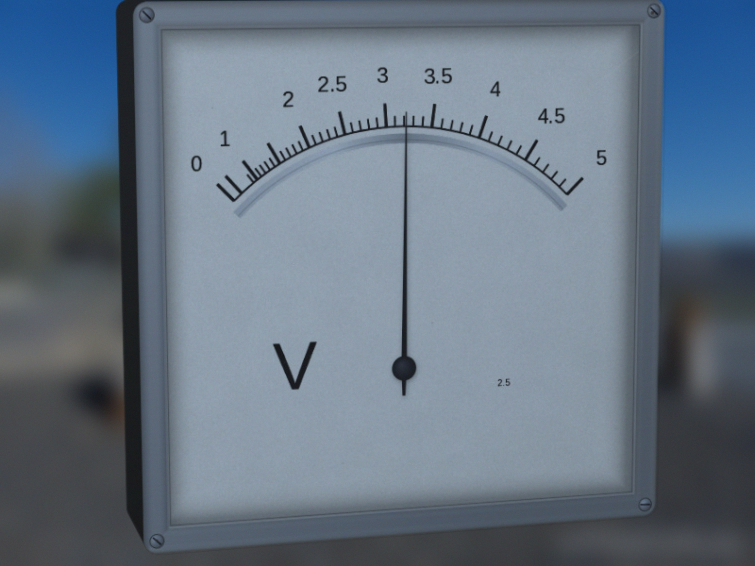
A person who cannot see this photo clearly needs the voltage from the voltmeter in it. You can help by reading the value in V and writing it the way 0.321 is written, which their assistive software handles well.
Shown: 3.2
